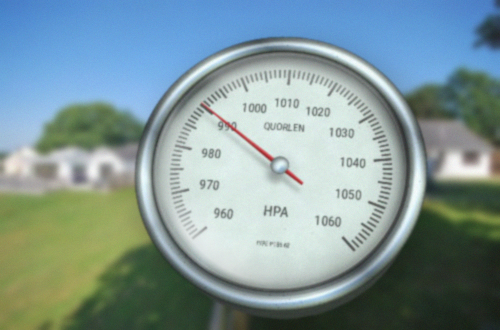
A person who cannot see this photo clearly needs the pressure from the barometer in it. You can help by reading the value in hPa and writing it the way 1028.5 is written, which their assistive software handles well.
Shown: 990
